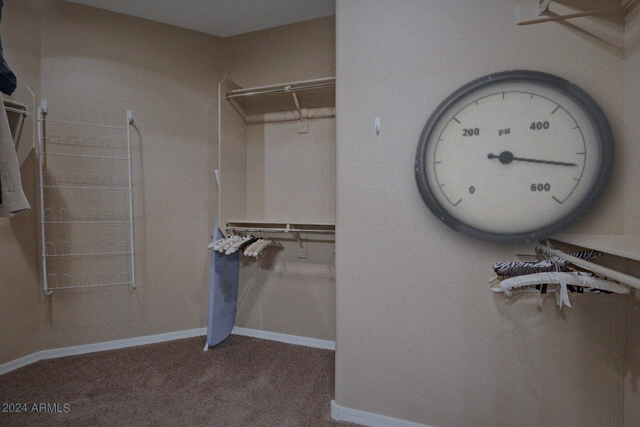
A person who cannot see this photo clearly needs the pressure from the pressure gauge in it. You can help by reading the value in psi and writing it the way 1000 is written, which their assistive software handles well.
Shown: 525
